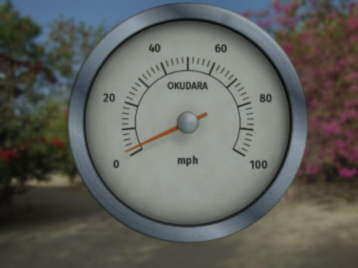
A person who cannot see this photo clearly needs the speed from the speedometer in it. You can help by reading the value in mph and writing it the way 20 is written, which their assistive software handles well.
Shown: 2
